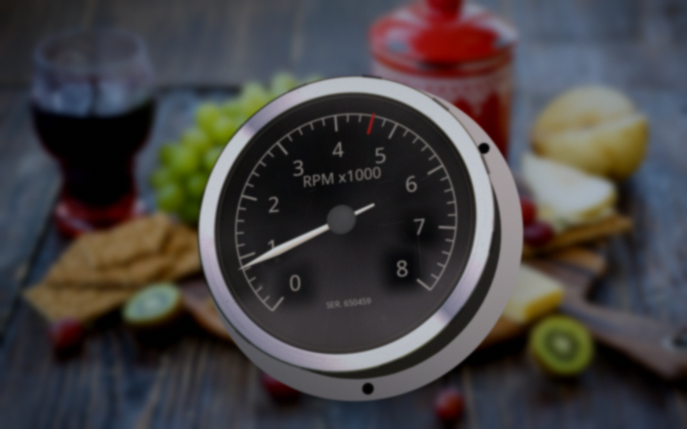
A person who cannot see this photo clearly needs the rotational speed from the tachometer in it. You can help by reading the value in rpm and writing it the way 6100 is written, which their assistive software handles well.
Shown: 800
